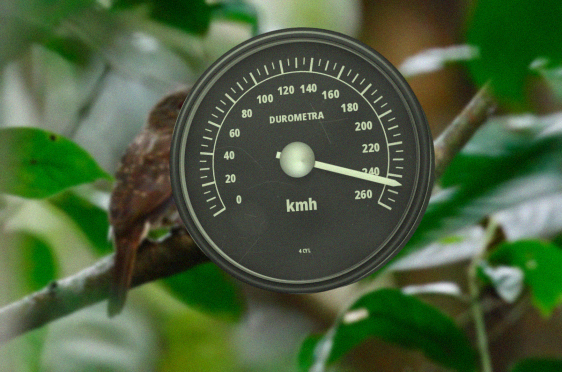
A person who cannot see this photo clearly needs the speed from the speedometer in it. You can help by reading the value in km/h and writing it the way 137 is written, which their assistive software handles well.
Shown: 245
